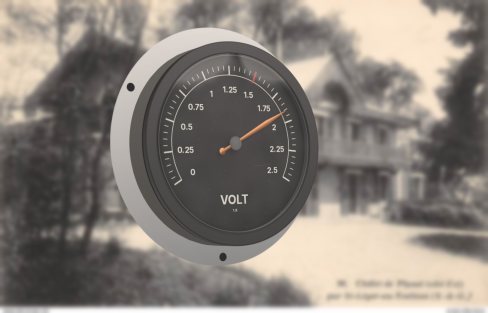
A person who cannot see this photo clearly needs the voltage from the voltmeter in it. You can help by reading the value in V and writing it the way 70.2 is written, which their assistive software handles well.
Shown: 1.9
